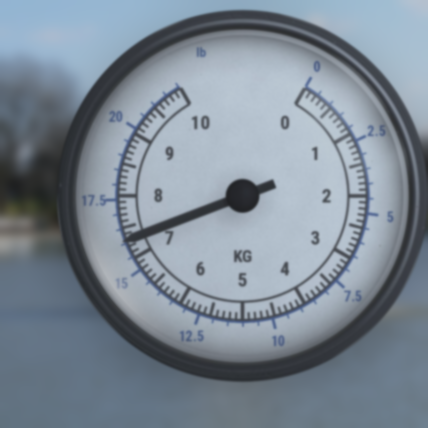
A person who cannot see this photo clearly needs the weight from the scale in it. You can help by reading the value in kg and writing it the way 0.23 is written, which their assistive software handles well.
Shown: 7.3
